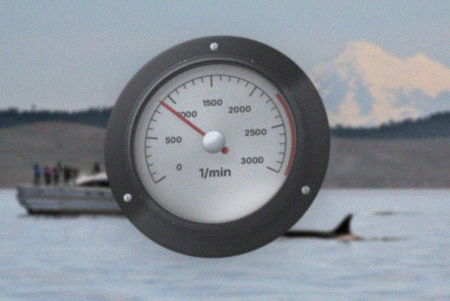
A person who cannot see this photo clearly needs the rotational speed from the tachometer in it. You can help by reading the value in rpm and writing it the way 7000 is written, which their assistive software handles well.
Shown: 900
